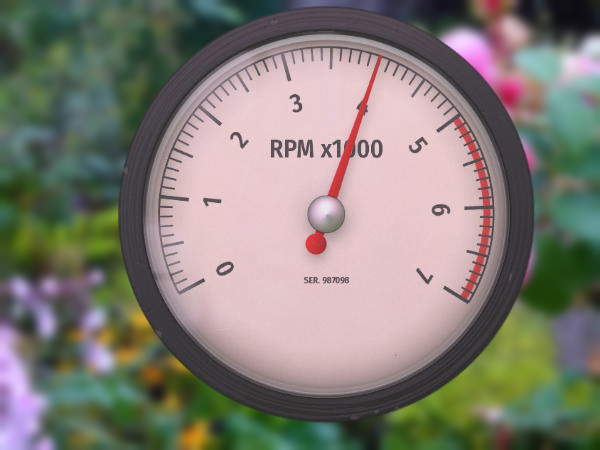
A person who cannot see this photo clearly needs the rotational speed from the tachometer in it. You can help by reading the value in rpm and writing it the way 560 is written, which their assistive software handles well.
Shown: 4000
